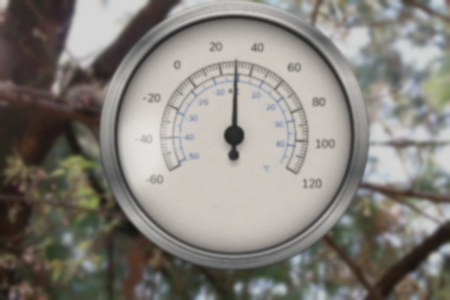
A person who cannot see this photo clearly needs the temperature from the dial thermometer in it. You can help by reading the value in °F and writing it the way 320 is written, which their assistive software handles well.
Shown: 30
